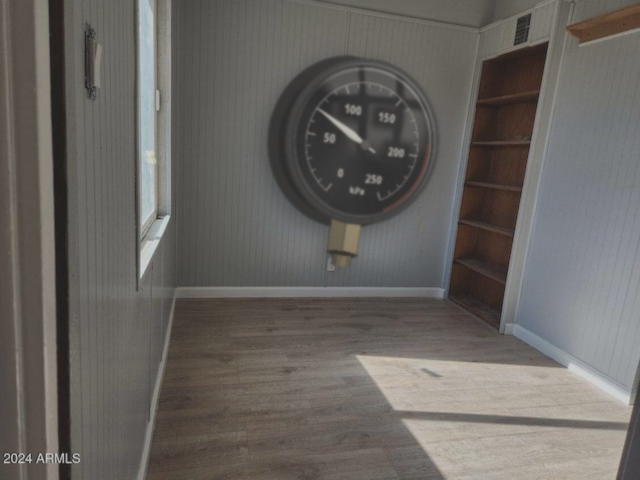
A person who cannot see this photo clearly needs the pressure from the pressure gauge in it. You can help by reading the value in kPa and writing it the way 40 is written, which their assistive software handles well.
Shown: 70
